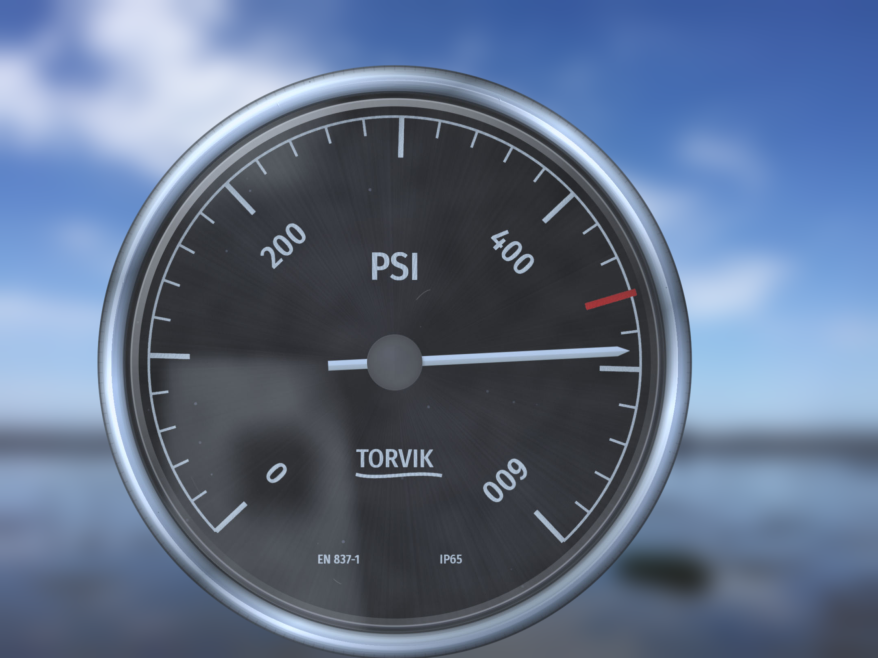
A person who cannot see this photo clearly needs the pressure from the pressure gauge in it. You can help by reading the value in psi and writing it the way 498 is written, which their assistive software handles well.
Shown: 490
